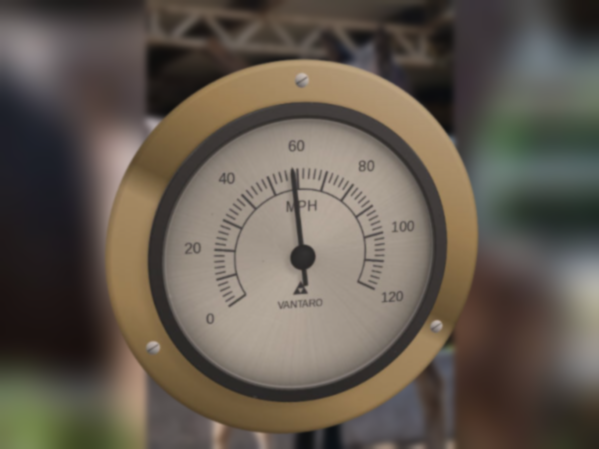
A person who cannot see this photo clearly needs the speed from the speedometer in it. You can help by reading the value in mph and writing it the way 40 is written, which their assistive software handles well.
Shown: 58
